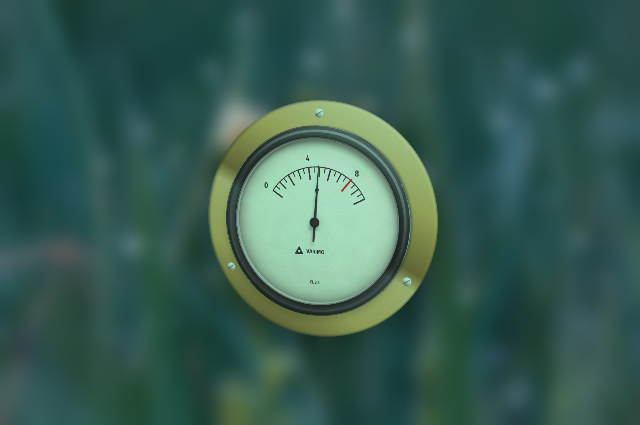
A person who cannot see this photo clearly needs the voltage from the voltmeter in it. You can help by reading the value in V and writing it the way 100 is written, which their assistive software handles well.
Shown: 5
